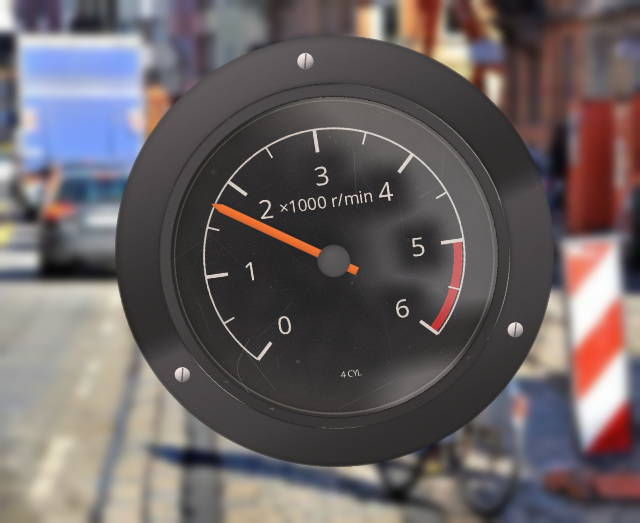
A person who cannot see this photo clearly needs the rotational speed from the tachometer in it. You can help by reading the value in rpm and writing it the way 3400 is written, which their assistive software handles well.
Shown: 1750
